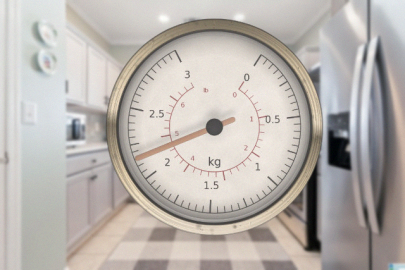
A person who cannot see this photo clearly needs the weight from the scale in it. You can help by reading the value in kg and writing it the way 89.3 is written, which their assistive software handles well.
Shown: 2.15
